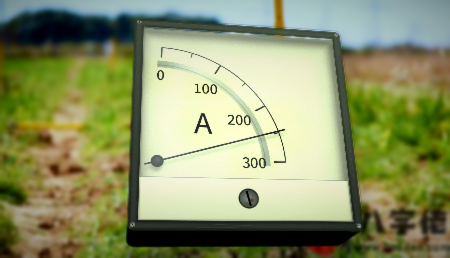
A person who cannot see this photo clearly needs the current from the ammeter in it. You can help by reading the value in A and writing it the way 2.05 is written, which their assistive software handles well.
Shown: 250
